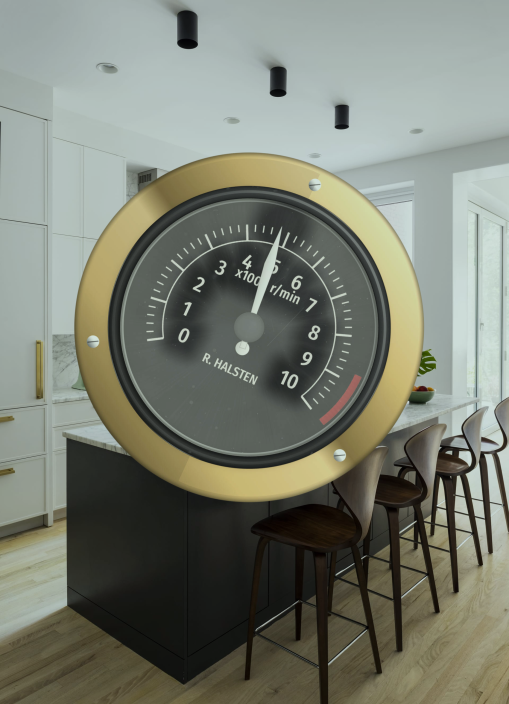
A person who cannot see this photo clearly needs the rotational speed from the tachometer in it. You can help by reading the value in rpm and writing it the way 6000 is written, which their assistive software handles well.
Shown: 4800
